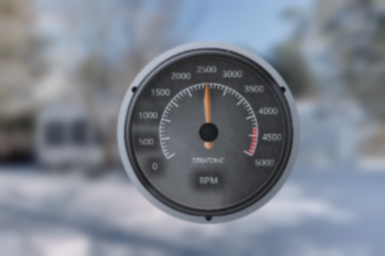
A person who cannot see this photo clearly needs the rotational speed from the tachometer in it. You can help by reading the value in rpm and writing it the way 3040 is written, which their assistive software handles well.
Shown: 2500
